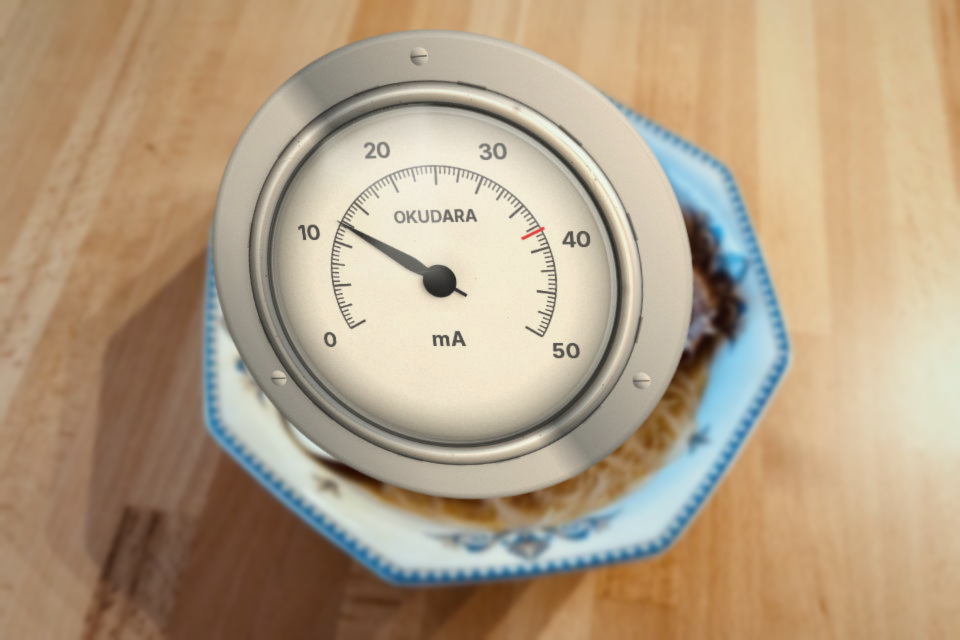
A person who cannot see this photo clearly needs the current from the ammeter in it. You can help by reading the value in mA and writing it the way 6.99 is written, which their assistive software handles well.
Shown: 12.5
